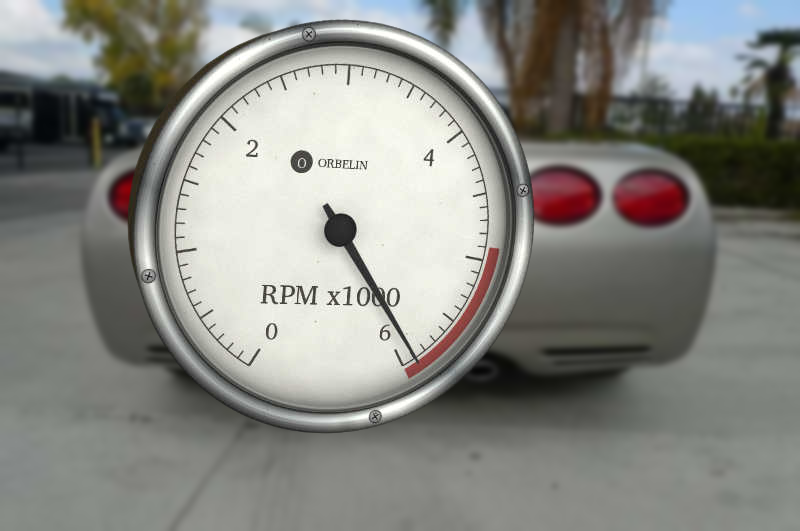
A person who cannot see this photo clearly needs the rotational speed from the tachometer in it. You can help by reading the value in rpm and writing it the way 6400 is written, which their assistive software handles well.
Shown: 5900
